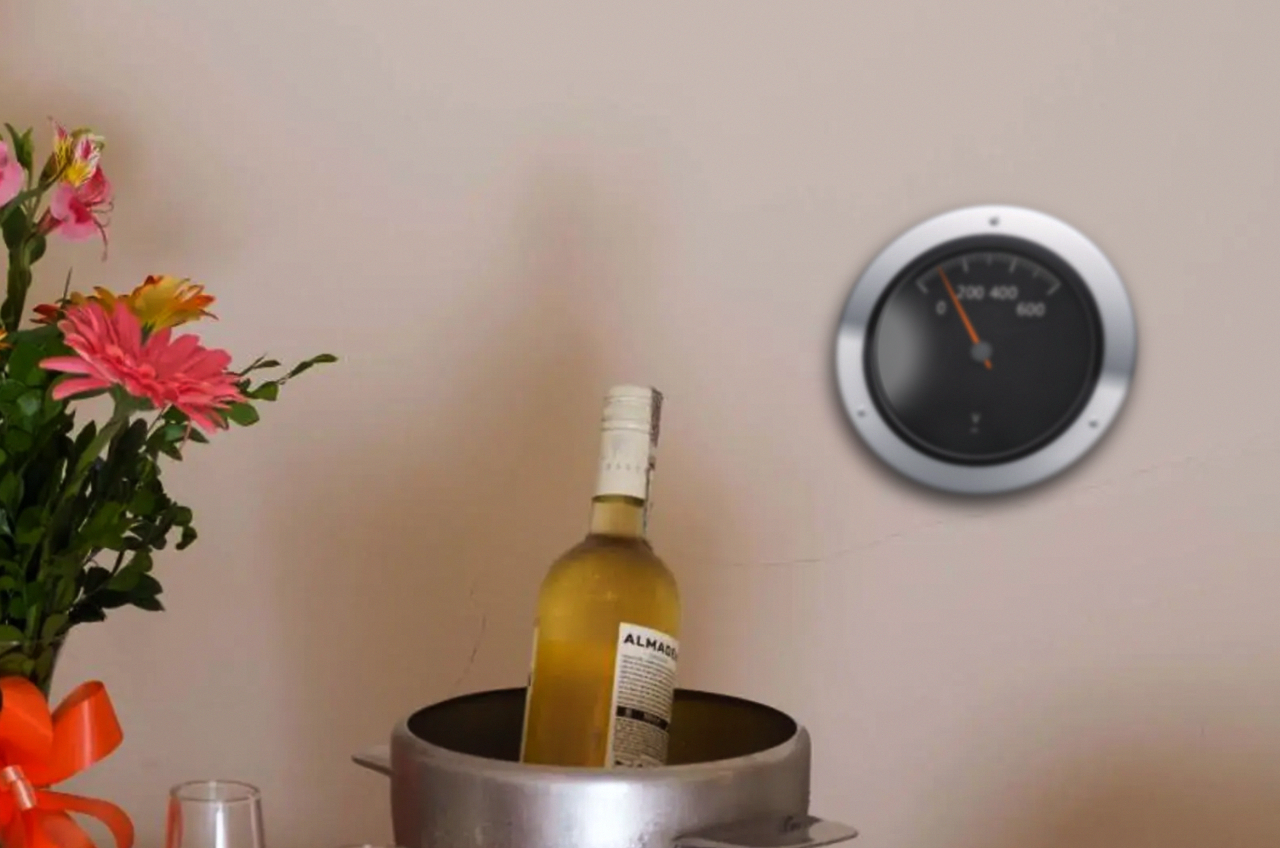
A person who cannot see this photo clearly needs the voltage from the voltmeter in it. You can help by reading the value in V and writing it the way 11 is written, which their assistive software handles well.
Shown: 100
